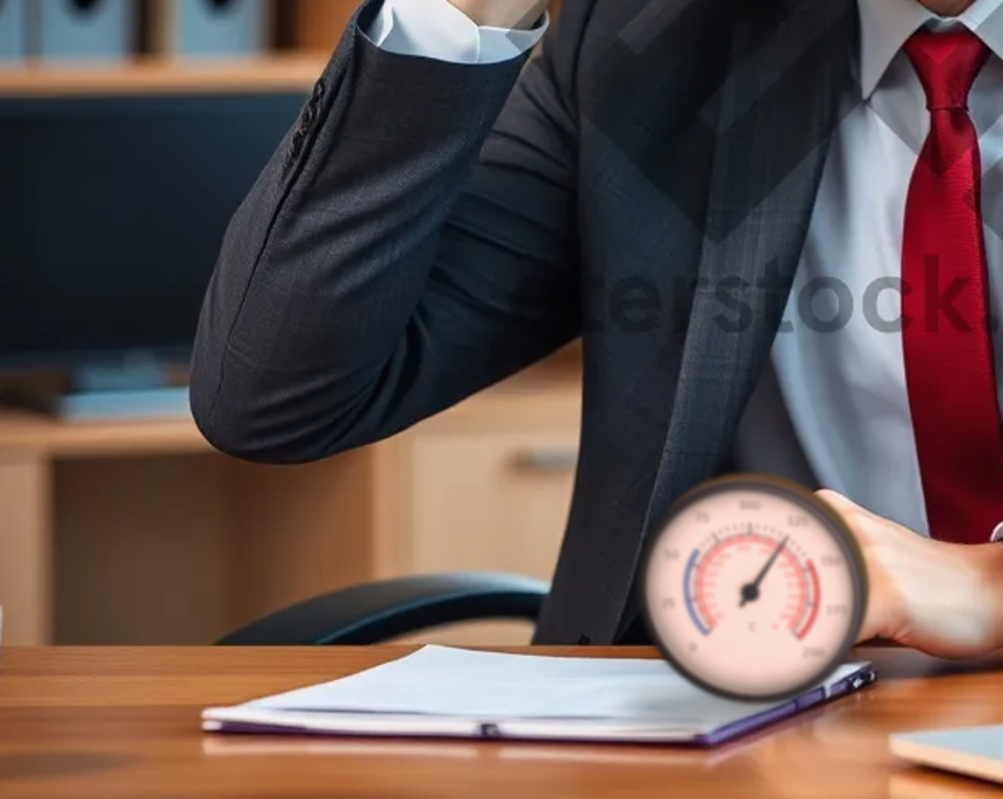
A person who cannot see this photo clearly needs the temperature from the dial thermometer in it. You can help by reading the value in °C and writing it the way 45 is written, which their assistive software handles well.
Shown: 125
